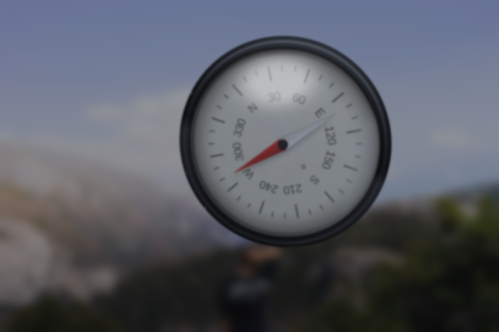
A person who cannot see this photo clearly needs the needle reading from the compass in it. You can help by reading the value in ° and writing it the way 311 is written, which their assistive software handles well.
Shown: 280
